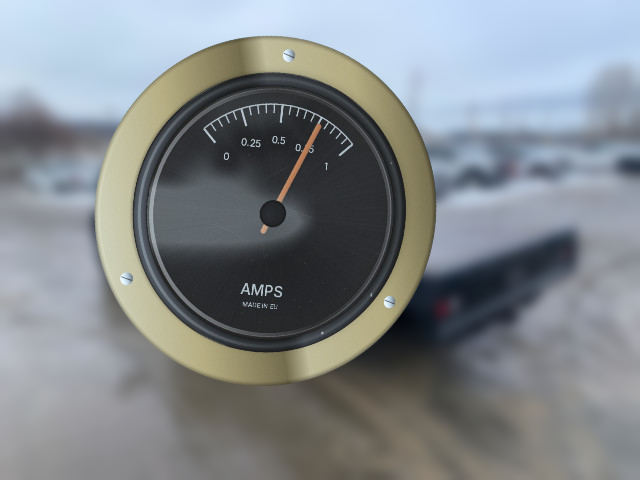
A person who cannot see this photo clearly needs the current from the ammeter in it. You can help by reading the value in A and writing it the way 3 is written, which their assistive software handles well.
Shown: 0.75
